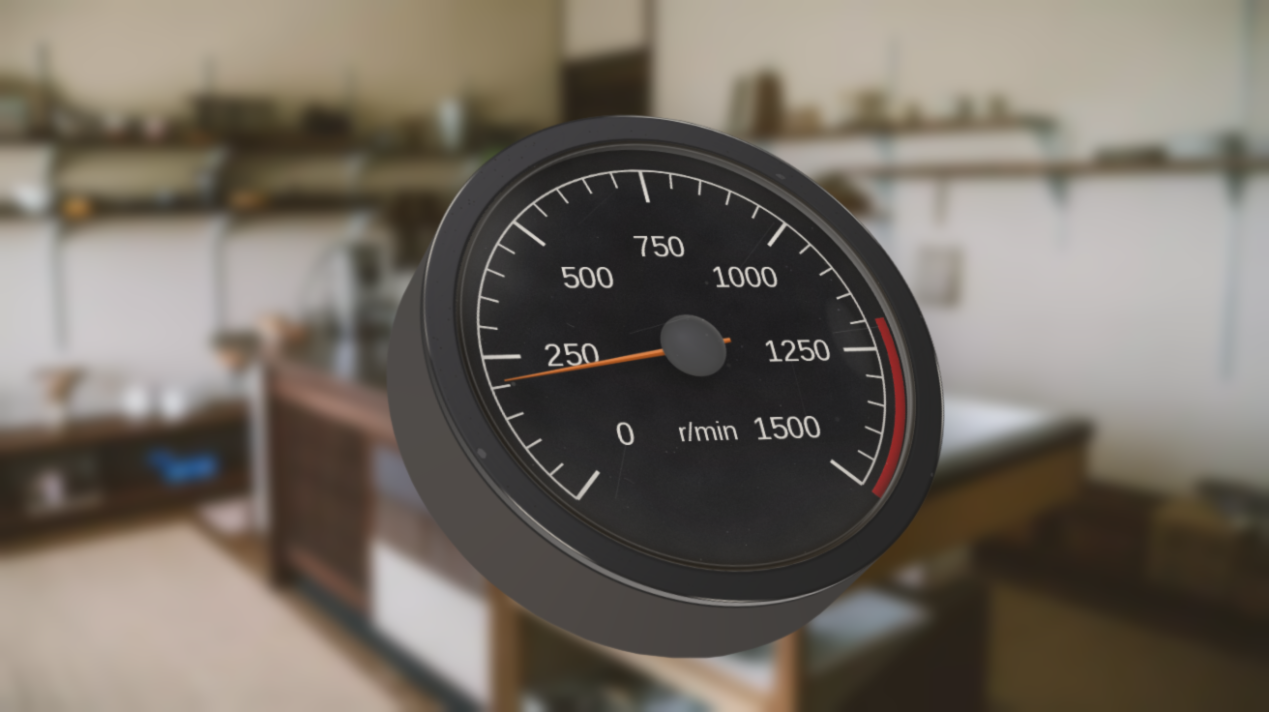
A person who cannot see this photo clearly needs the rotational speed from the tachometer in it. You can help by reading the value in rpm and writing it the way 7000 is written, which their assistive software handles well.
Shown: 200
